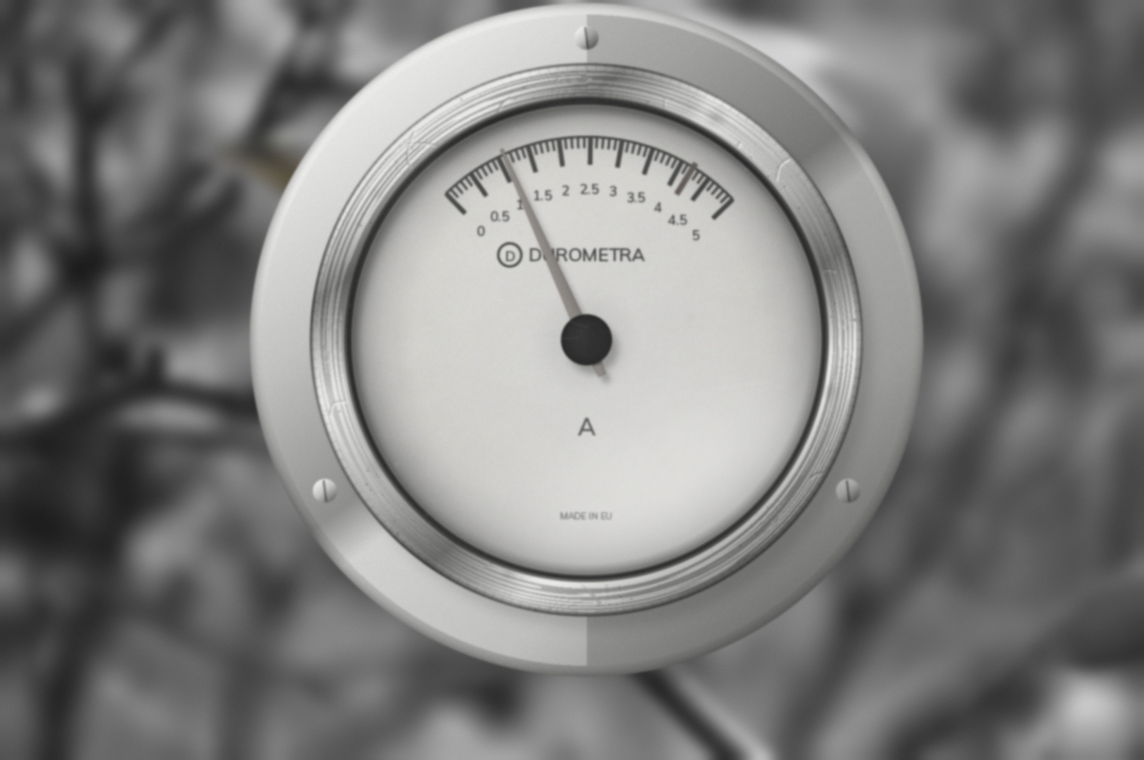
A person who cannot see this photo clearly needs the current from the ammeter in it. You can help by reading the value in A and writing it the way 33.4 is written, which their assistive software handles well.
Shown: 1.1
